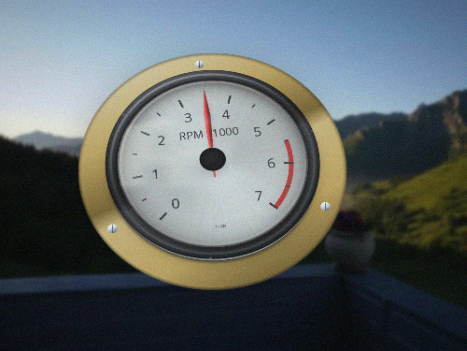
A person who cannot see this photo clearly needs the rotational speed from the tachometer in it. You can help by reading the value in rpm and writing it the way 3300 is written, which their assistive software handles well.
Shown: 3500
